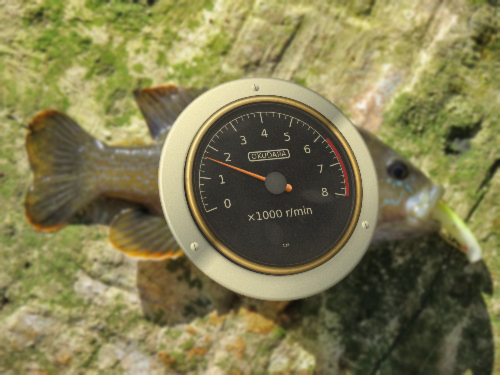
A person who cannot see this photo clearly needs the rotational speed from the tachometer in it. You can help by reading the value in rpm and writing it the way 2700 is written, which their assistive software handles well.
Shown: 1600
